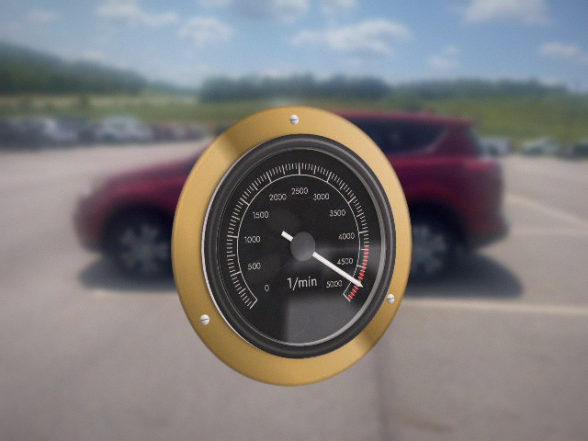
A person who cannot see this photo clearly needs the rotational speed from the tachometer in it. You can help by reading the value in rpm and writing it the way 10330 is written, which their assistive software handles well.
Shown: 4750
